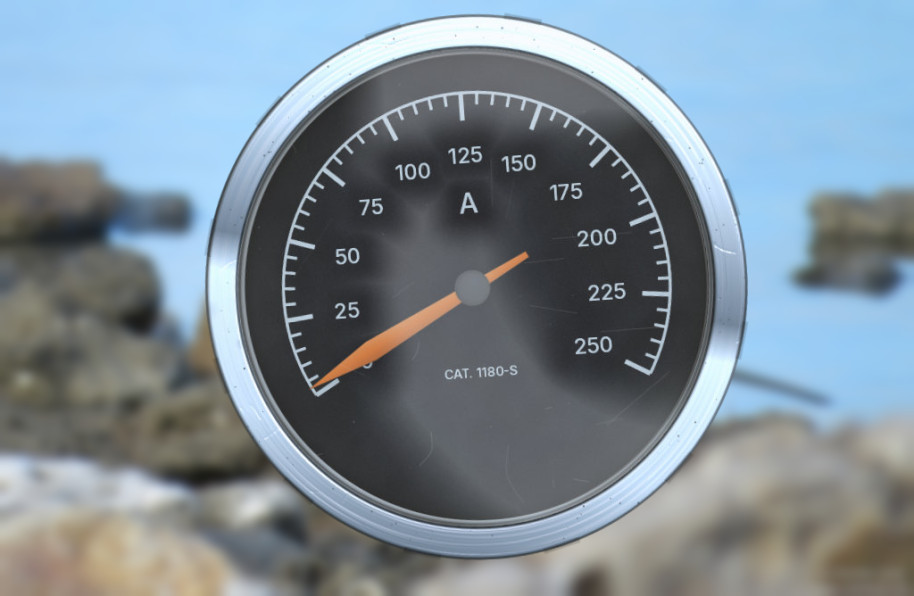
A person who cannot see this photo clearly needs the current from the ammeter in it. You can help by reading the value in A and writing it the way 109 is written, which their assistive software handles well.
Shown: 2.5
